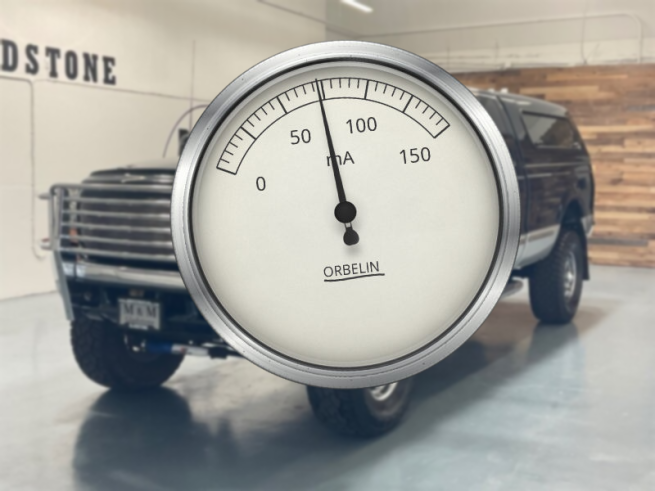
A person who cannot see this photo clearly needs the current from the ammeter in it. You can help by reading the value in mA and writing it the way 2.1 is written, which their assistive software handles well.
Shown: 72.5
